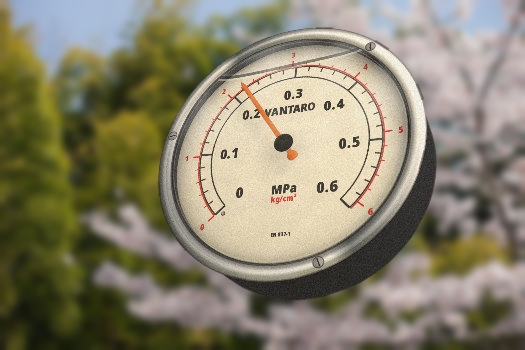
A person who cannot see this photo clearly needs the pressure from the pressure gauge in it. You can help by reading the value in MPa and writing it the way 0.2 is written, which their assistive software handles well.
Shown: 0.22
